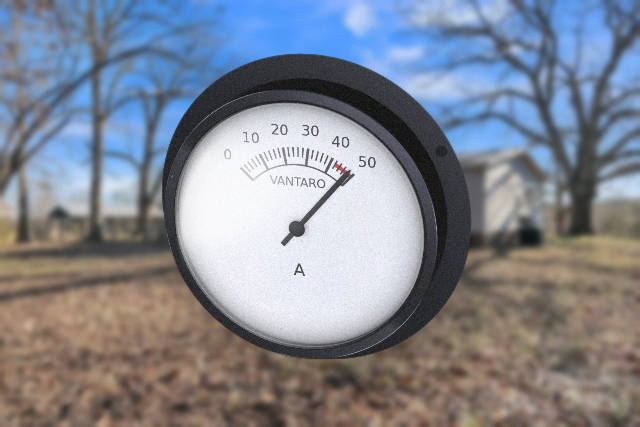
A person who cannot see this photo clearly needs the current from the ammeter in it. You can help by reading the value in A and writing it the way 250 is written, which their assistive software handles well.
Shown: 48
